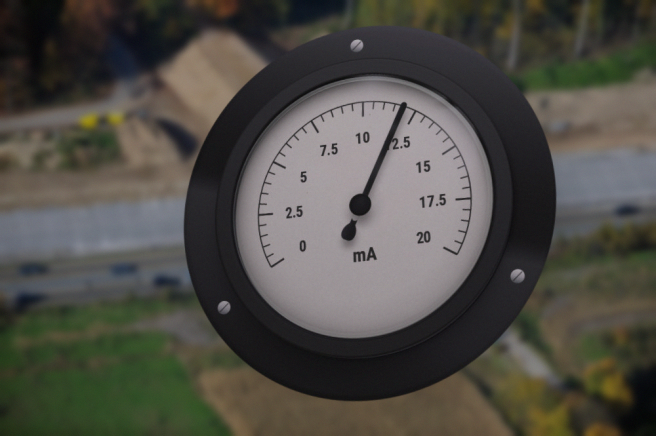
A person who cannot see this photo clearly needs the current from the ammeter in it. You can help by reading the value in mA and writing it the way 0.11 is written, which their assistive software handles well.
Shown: 12
